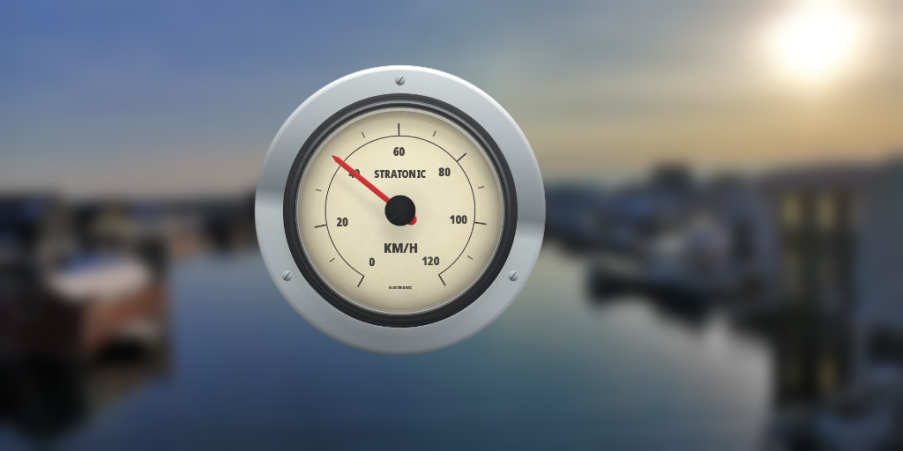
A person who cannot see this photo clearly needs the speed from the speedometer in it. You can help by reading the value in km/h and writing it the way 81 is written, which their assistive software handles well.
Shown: 40
